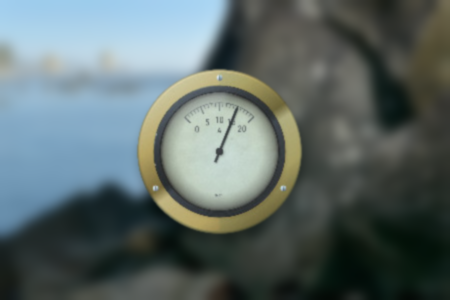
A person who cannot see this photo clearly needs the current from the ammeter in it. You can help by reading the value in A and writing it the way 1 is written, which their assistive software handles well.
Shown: 15
